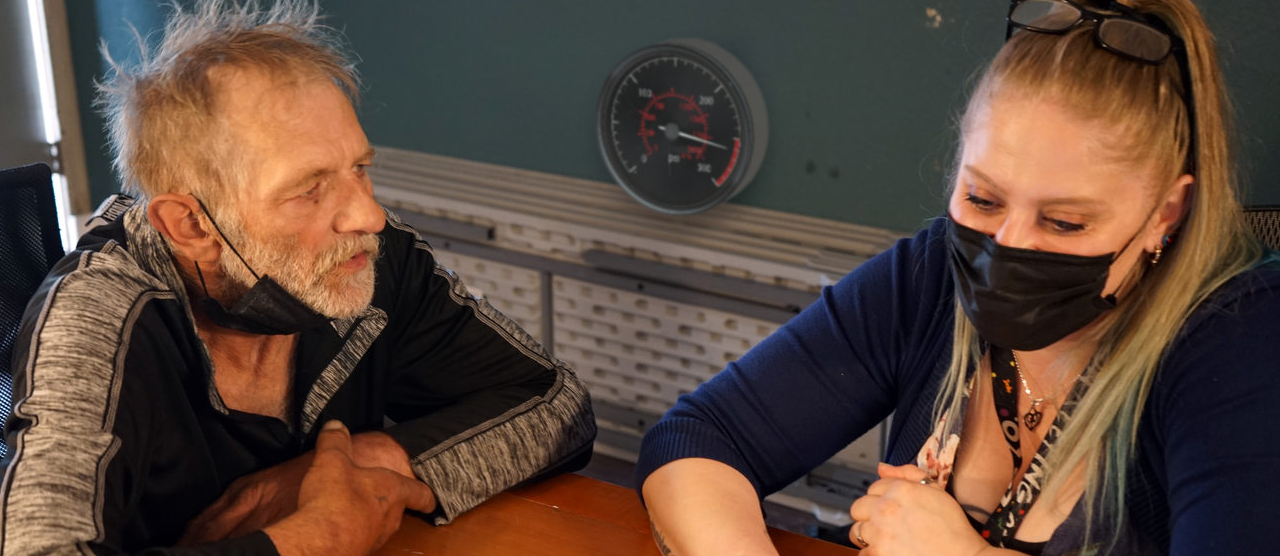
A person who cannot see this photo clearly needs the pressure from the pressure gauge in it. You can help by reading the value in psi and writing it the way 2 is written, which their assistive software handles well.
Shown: 260
